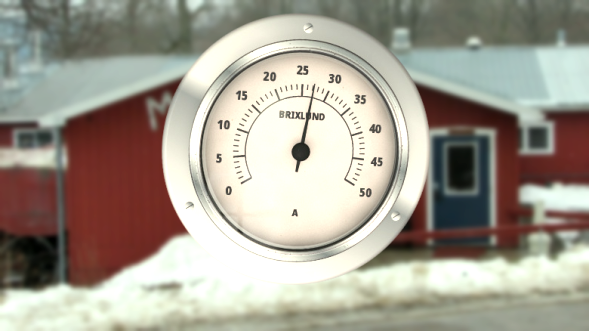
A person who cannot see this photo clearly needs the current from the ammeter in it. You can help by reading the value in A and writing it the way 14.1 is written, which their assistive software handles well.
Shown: 27
